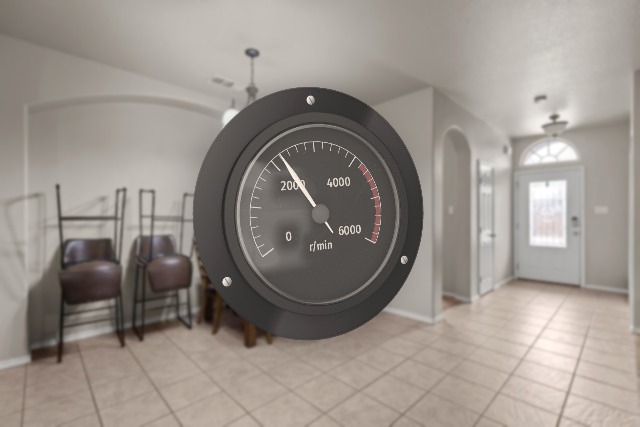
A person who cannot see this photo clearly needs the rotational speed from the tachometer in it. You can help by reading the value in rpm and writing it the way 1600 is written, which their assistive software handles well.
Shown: 2200
